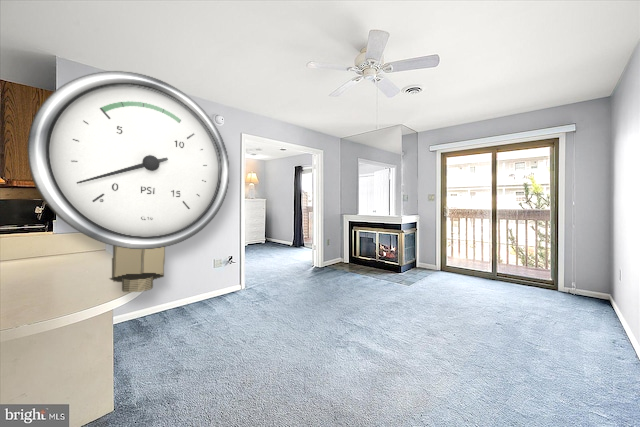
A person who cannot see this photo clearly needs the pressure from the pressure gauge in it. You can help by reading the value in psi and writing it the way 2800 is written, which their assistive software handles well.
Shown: 1
